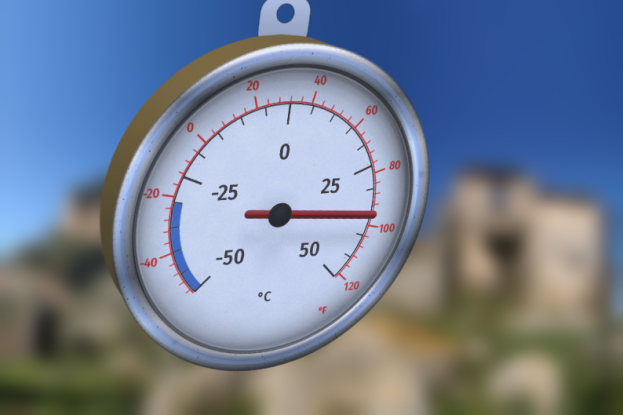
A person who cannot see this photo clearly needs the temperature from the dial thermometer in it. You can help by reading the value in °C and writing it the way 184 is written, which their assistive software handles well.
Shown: 35
